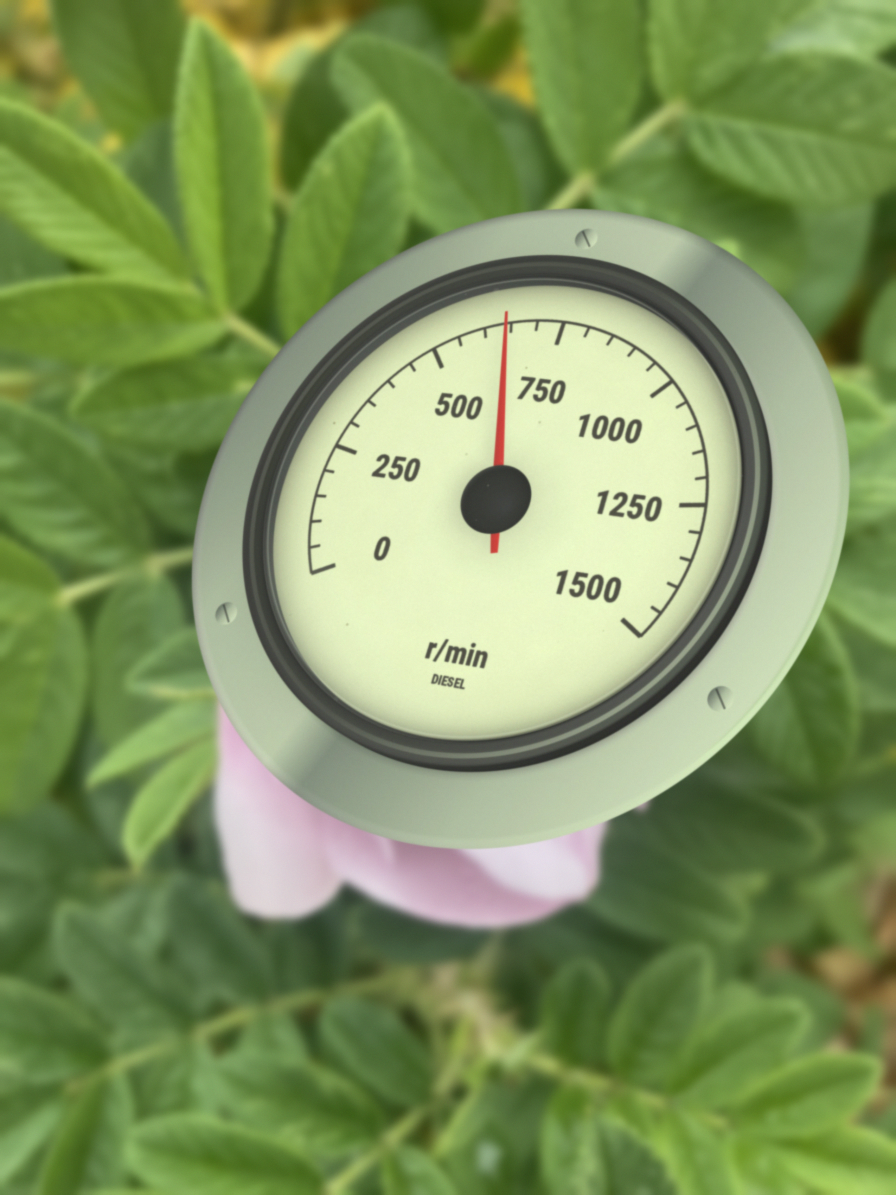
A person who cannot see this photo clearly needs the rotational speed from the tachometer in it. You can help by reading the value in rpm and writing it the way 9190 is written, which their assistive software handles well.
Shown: 650
